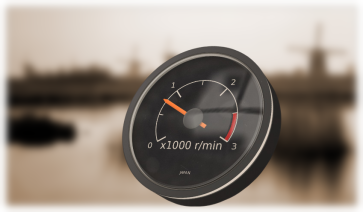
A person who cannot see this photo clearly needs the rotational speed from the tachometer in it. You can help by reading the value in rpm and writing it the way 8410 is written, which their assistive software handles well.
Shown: 750
